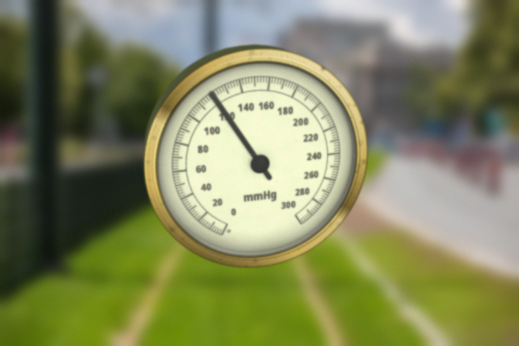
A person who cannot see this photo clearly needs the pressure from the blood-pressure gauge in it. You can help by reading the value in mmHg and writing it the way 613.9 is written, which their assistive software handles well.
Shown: 120
